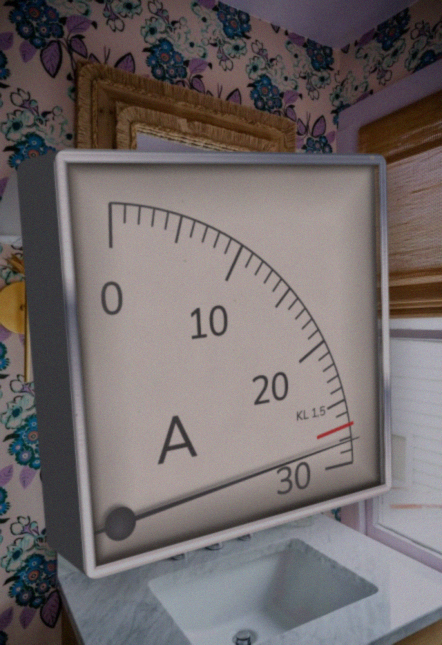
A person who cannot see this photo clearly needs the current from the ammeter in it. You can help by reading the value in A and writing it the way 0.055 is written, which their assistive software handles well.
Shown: 28
